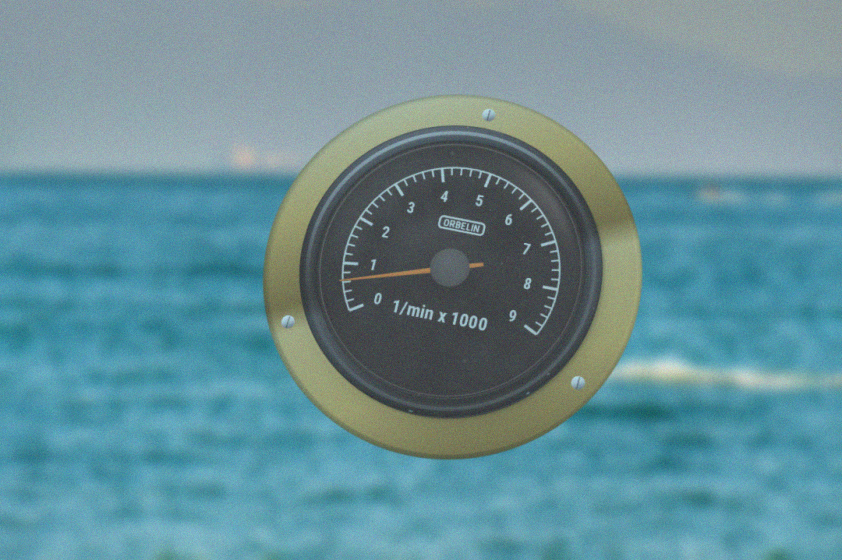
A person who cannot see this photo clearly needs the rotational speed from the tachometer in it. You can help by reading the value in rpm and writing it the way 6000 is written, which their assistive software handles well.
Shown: 600
